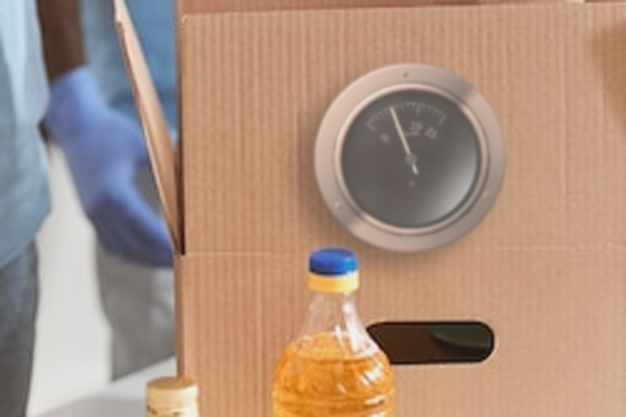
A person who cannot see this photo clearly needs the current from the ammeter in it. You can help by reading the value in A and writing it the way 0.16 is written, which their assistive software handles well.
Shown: 5
